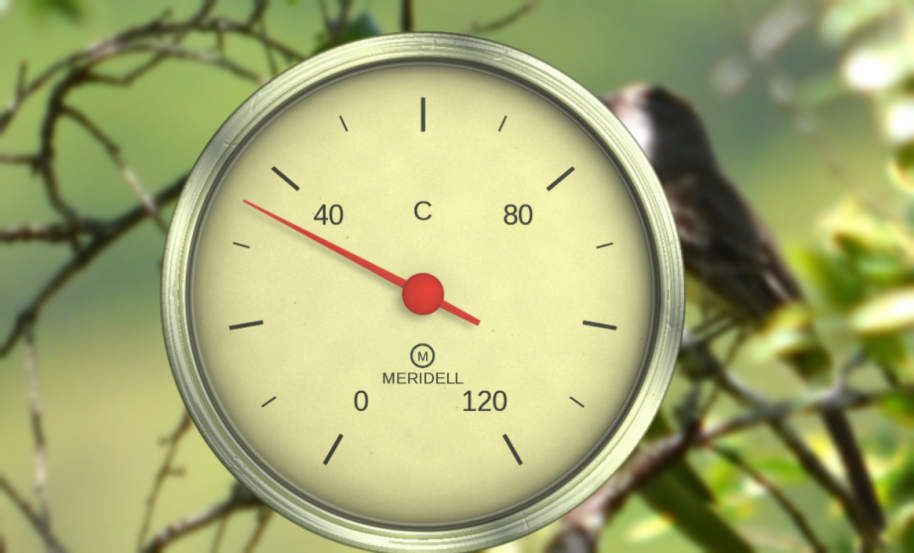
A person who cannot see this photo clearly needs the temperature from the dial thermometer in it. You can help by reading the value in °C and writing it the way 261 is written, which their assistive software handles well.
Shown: 35
